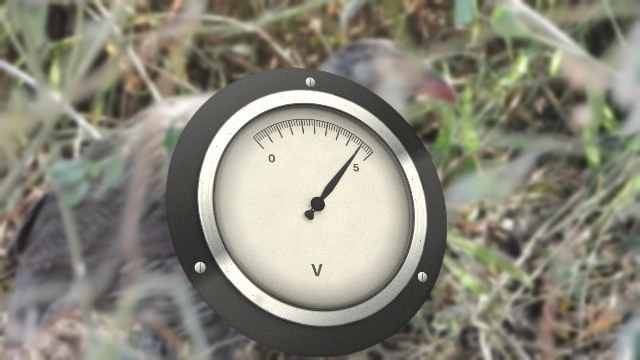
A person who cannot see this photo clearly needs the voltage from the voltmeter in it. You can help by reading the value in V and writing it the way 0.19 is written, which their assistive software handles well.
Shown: 4.5
